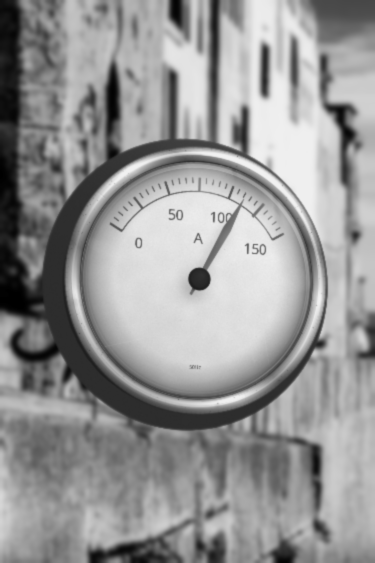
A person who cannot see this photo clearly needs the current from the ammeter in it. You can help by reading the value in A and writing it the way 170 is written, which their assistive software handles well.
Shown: 110
